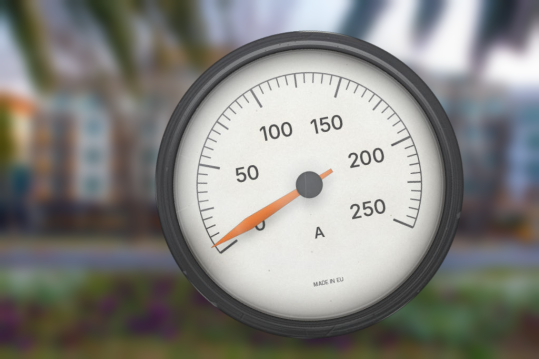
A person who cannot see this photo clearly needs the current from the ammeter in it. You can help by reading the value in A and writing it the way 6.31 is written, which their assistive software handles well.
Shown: 5
